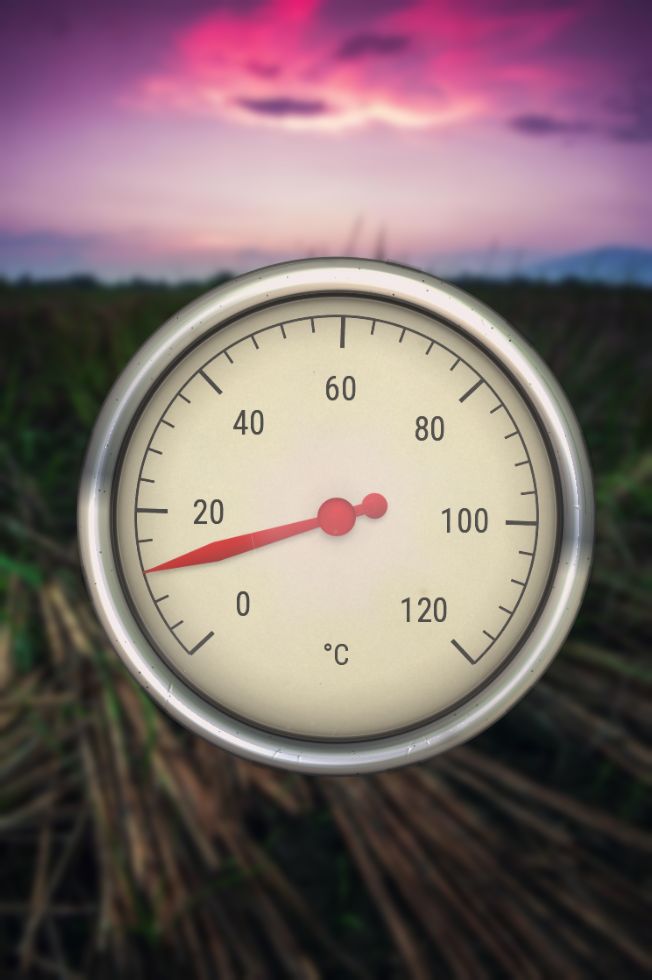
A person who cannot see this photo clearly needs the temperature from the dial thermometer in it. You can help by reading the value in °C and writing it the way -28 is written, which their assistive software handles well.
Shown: 12
